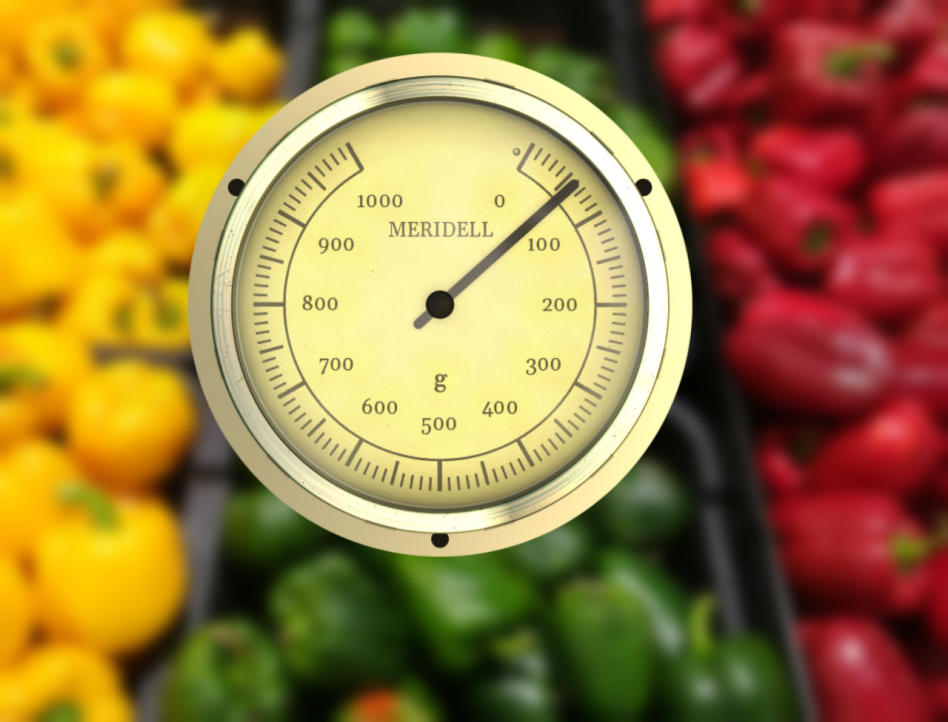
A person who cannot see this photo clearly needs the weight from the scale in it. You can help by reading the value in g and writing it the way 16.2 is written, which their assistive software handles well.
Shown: 60
